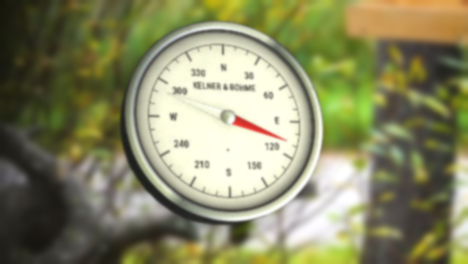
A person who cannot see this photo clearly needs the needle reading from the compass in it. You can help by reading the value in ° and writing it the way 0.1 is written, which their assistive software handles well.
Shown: 110
